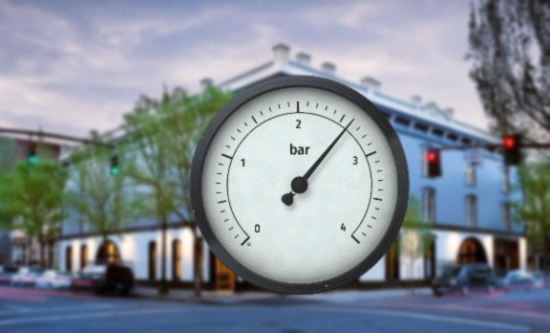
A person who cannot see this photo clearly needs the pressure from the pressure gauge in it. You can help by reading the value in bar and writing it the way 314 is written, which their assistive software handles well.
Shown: 2.6
